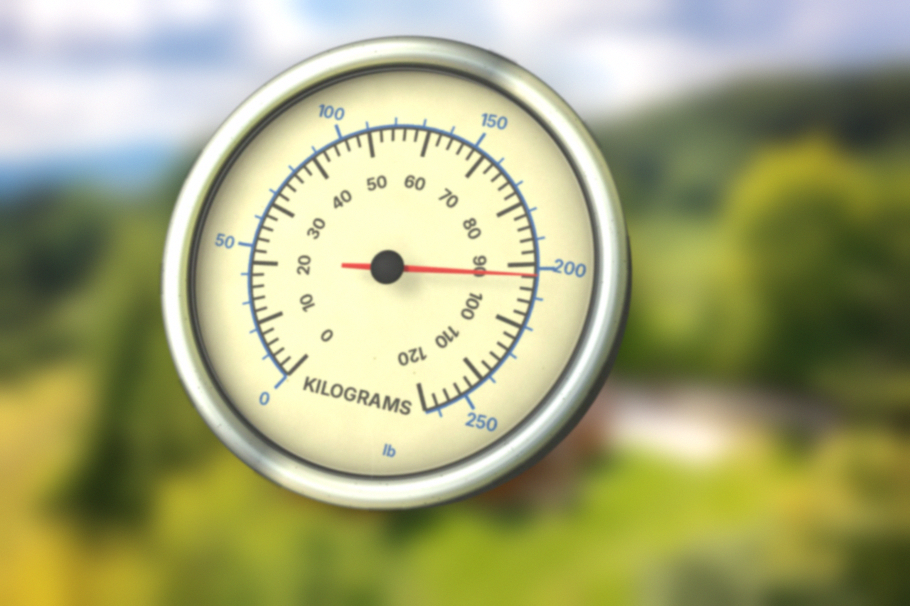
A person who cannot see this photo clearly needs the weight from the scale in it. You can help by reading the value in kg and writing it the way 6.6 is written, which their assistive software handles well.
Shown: 92
